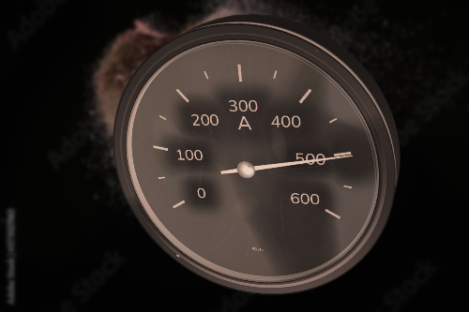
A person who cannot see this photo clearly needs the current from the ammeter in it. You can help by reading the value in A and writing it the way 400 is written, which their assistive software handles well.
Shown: 500
